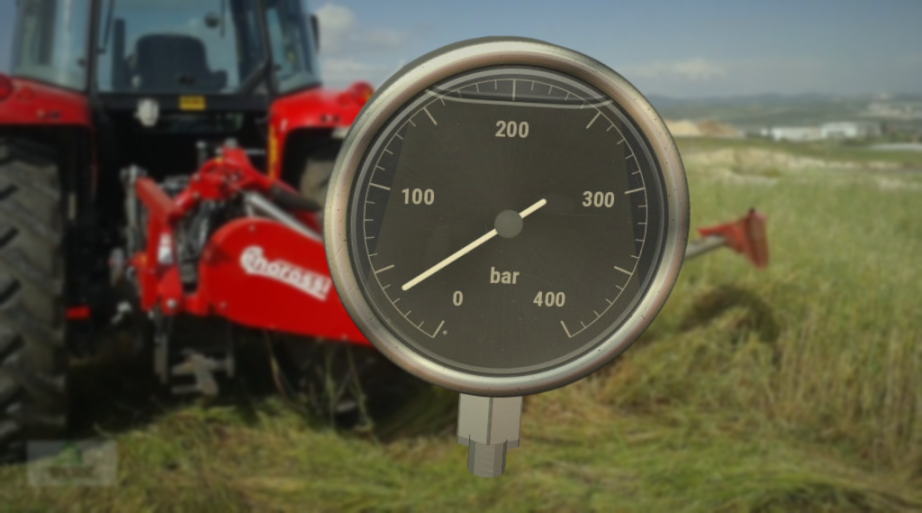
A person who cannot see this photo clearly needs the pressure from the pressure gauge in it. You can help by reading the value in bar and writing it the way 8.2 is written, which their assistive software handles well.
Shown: 35
